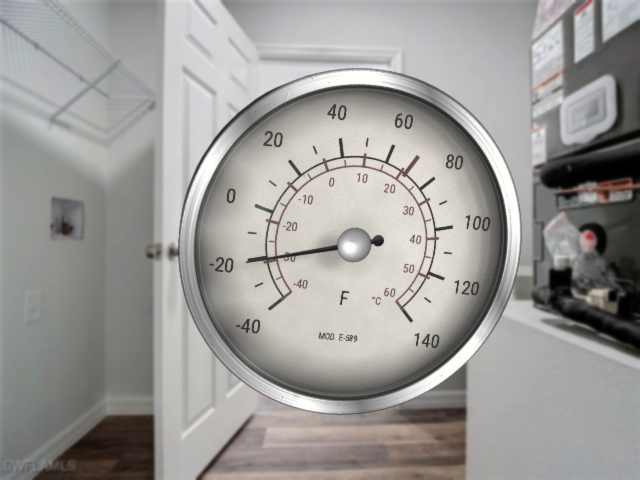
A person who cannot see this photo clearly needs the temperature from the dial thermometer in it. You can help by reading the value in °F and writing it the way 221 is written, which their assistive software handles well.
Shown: -20
